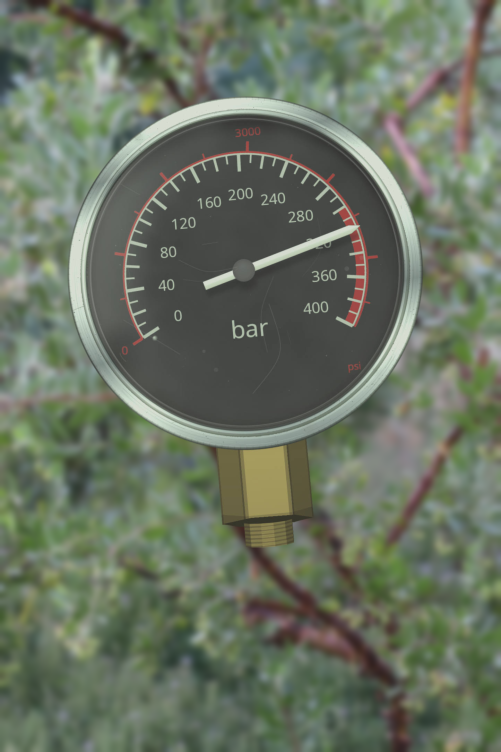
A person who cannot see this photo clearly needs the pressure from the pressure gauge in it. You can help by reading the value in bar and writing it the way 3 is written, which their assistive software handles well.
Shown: 320
